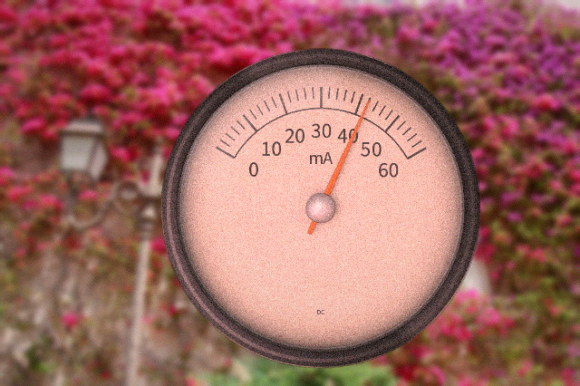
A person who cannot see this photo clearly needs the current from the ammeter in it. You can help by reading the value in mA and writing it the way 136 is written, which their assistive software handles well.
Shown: 42
